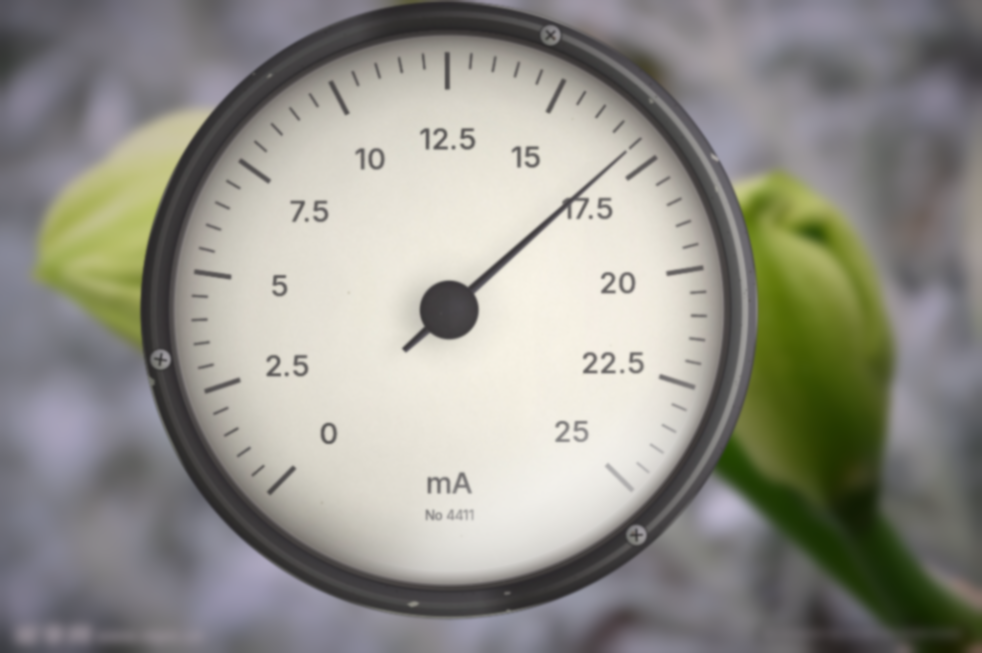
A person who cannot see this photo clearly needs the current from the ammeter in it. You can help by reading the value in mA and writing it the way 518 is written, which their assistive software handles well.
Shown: 17
